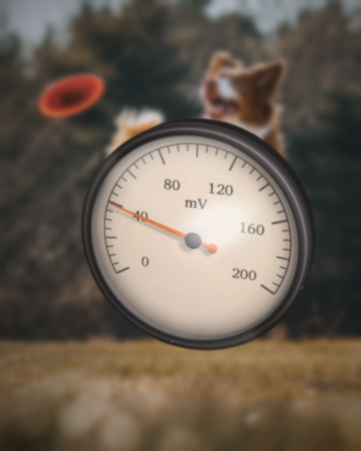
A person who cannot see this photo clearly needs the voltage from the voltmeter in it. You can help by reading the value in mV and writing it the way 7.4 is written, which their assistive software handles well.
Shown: 40
